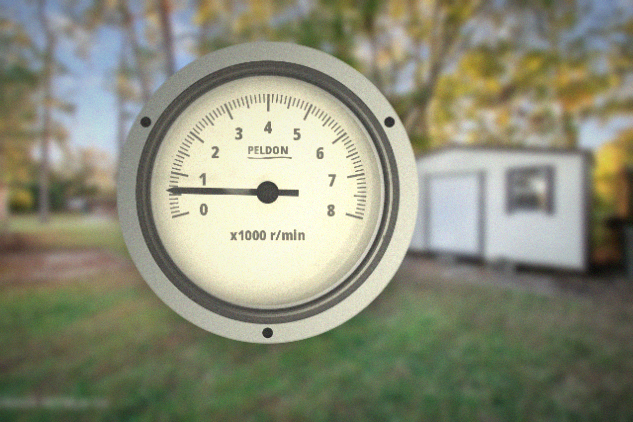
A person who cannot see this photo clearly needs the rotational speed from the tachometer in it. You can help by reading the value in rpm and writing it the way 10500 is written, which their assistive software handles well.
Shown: 600
